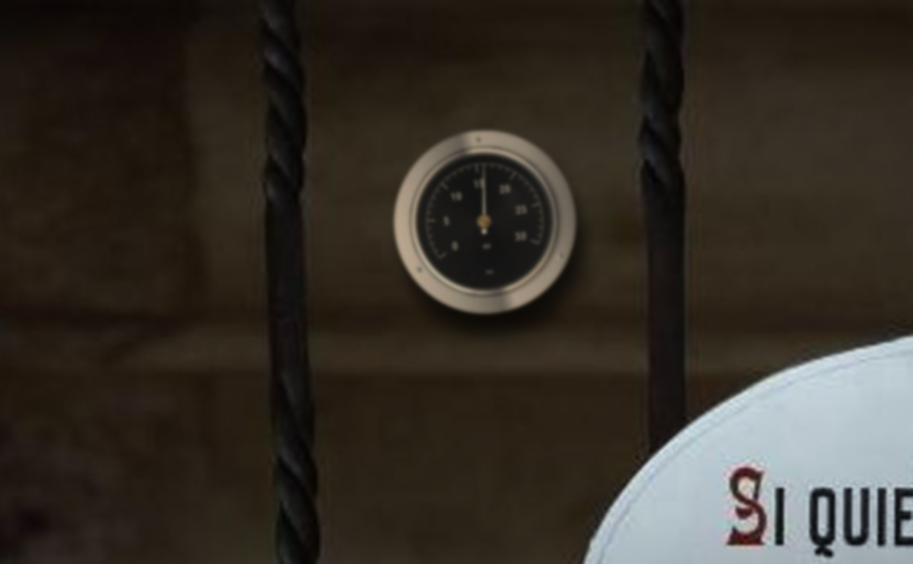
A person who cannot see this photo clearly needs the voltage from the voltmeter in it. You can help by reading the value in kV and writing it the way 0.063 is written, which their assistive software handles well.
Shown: 16
